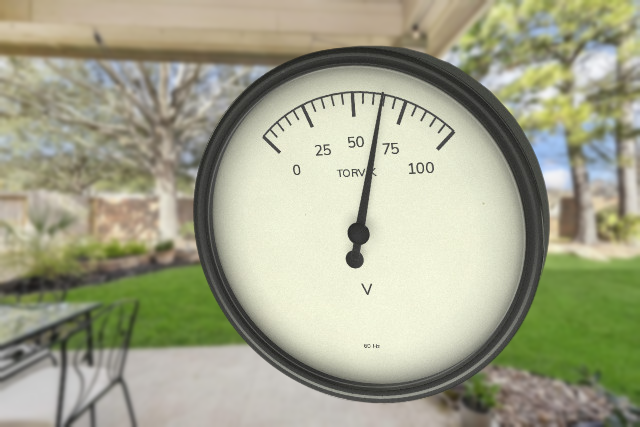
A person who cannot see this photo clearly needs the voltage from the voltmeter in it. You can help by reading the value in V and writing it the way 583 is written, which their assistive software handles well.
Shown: 65
